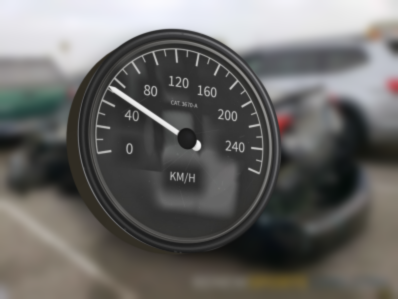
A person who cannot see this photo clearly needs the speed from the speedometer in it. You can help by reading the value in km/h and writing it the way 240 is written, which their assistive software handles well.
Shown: 50
